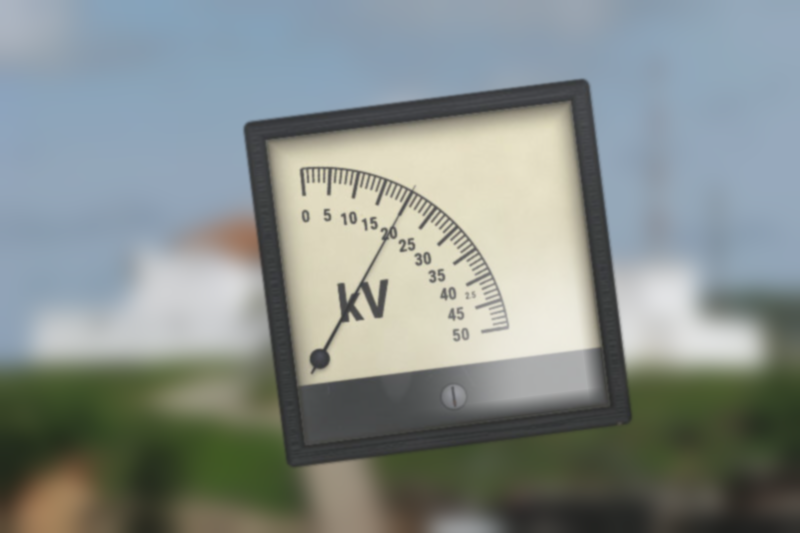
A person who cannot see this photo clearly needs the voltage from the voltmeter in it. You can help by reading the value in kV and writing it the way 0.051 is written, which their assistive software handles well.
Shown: 20
